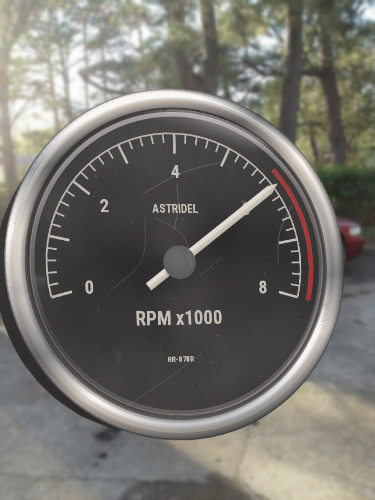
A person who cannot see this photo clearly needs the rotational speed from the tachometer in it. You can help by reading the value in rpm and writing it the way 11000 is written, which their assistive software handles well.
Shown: 6000
